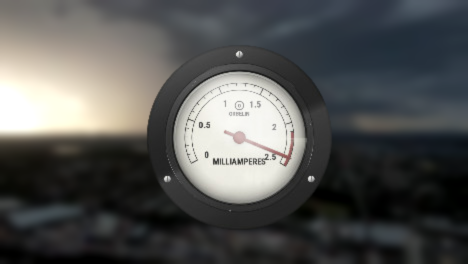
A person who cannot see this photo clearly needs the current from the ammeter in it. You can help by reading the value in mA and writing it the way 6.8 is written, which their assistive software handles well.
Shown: 2.4
